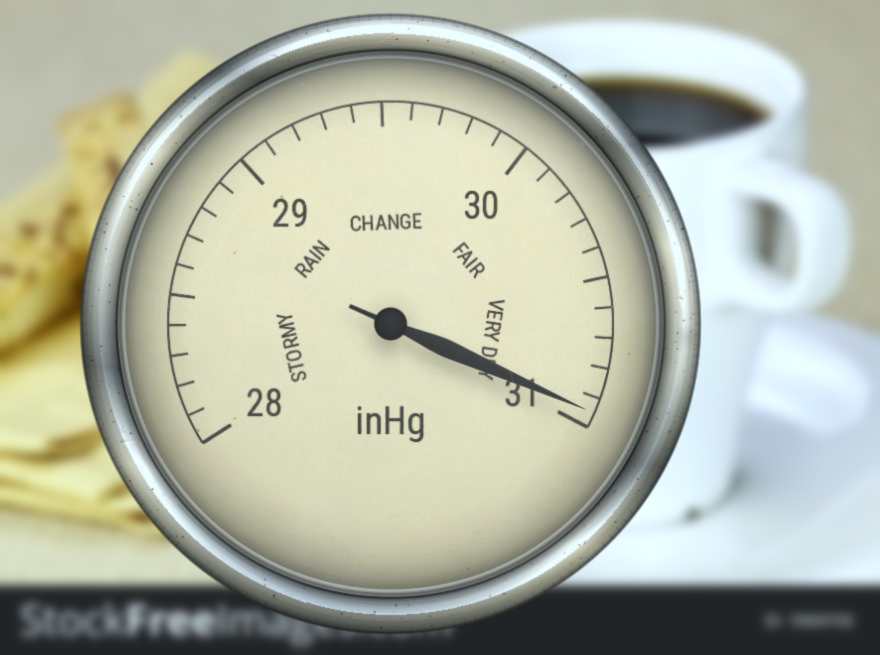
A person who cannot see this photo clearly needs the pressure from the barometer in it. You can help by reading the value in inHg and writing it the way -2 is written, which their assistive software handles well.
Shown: 30.95
